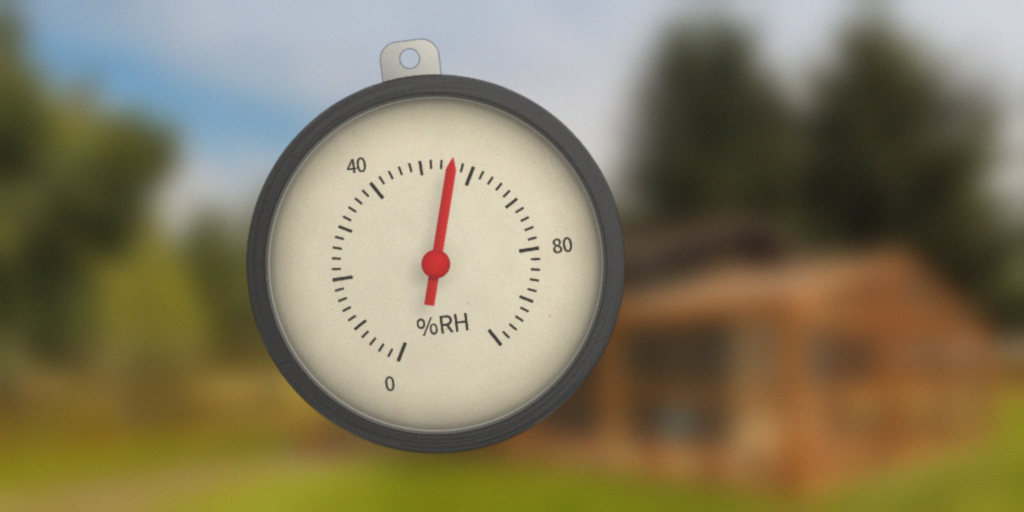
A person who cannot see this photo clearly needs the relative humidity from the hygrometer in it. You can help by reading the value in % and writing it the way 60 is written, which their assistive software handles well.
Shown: 56
